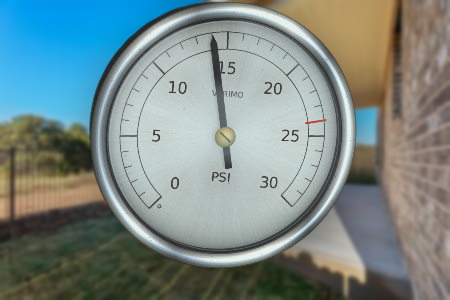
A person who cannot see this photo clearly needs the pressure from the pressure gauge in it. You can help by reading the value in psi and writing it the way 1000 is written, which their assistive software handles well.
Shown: 14
